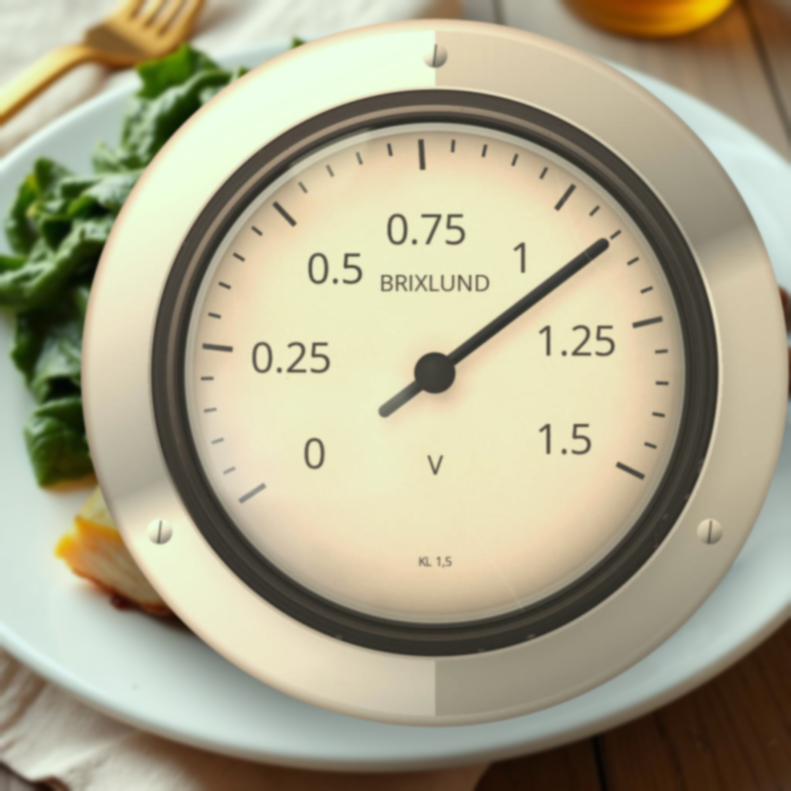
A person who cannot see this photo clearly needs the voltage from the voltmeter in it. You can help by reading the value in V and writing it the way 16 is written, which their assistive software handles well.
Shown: 1.1
